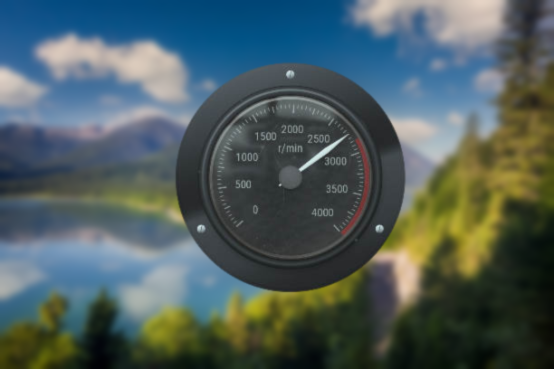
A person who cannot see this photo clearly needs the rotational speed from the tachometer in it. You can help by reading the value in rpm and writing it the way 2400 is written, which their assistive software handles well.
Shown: 2750
